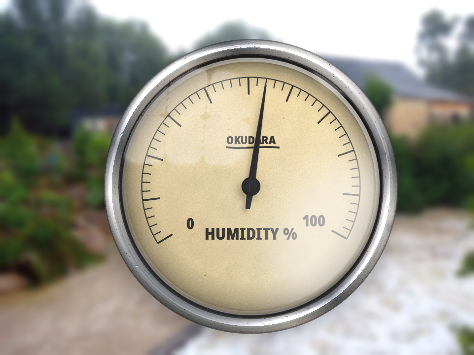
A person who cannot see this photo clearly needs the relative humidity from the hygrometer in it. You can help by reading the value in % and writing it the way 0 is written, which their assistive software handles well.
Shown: 54
